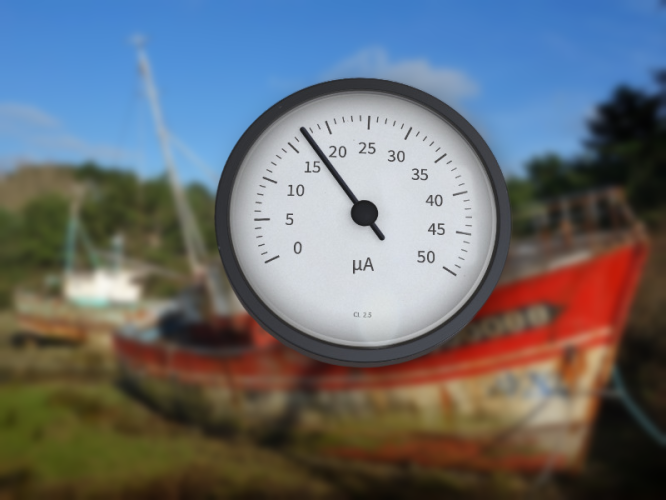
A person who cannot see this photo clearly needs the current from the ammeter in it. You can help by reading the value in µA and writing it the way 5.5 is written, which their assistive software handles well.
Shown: 17
